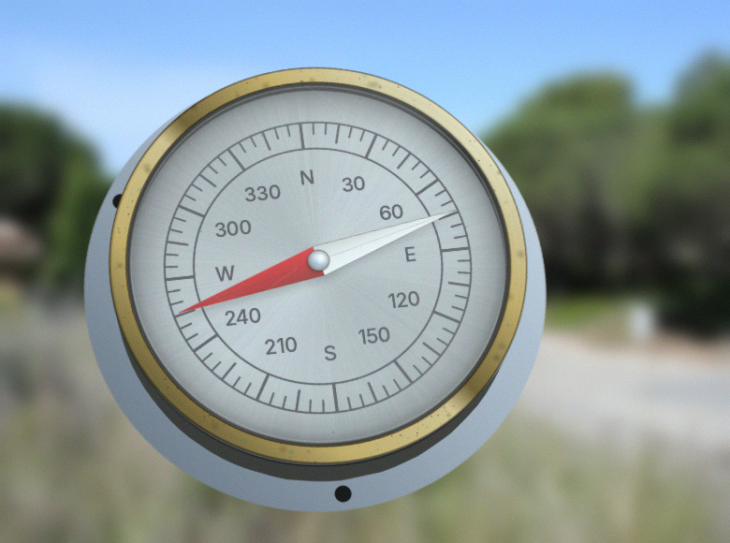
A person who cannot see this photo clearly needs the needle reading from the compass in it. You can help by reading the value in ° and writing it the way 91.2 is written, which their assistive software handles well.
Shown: 255
